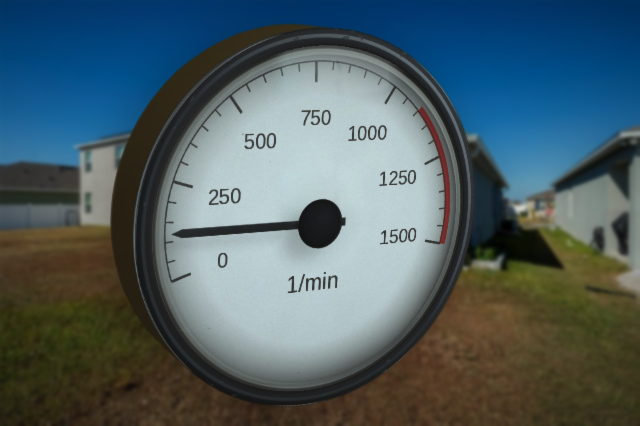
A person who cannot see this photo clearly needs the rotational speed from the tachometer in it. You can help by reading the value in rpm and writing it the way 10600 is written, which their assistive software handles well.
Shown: 125
